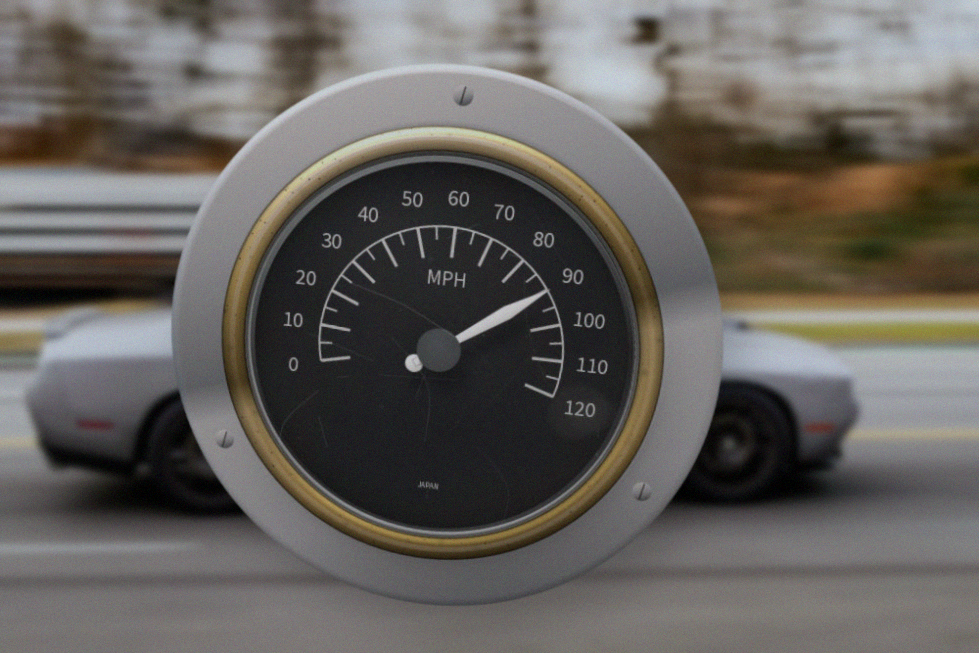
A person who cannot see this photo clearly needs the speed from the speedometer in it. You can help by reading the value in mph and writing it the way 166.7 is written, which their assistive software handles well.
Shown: 90
